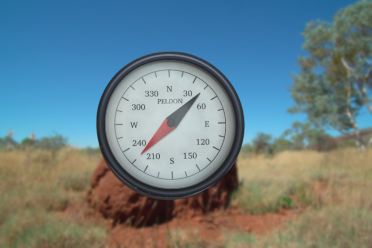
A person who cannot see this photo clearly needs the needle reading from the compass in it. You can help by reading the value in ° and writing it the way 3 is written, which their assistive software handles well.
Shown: 225
